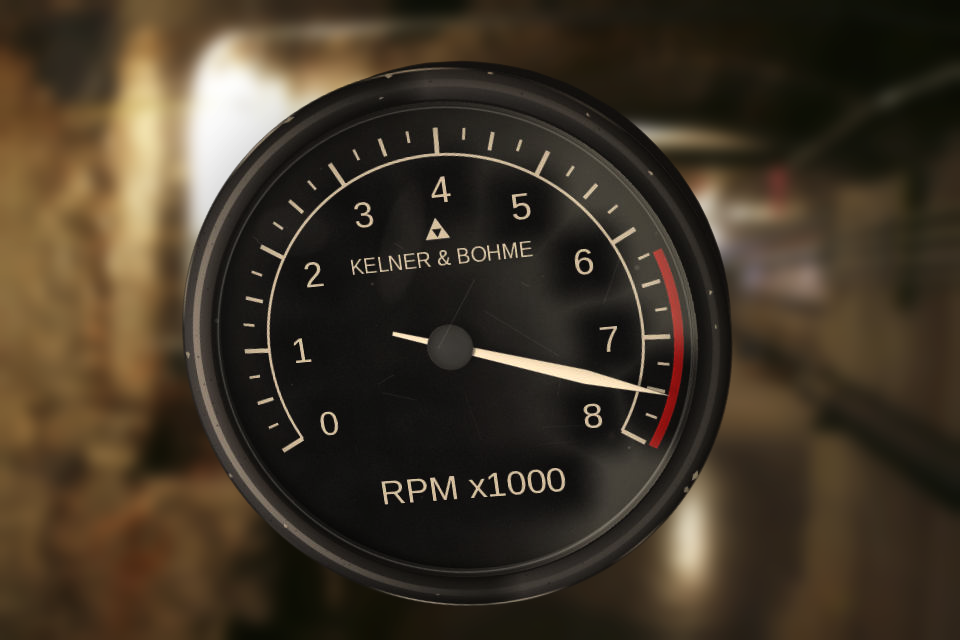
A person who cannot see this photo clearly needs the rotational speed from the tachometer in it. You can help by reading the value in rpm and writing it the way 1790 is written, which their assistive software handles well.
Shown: 7500
